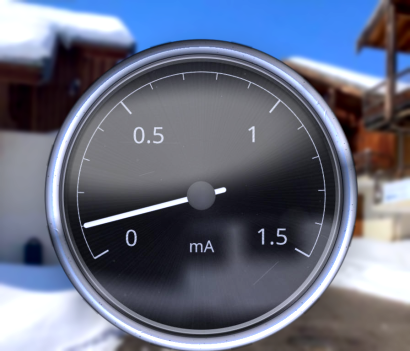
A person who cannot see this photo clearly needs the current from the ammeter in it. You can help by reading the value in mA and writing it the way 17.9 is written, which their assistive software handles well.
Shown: 0.1
